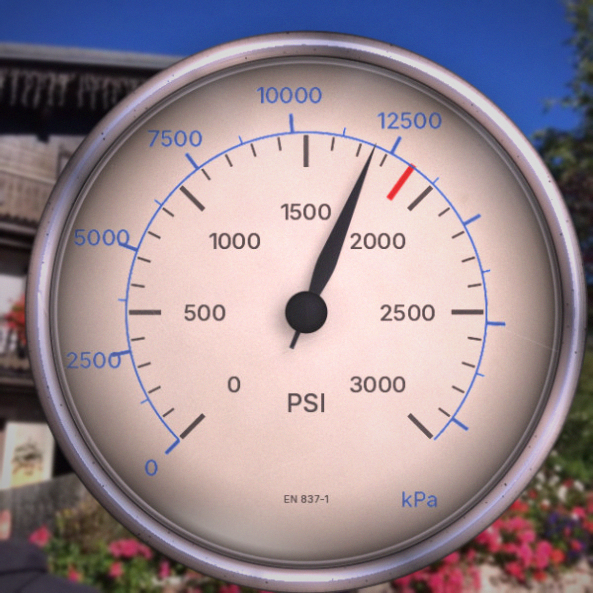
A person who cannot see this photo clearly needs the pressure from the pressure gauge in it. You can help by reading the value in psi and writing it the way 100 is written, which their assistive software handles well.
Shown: 1750
